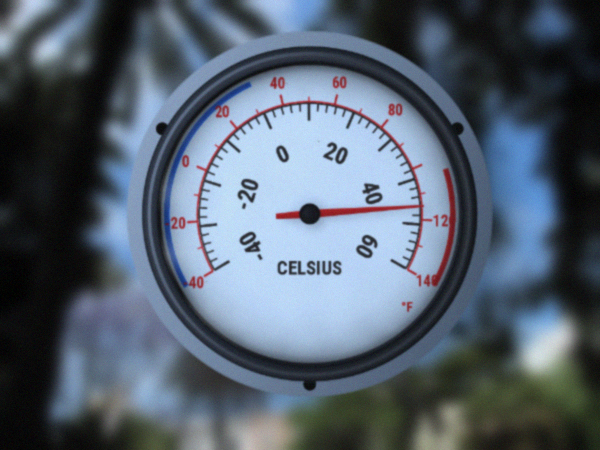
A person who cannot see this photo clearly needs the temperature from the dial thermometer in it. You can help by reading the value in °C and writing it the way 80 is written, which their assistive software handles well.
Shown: 46
